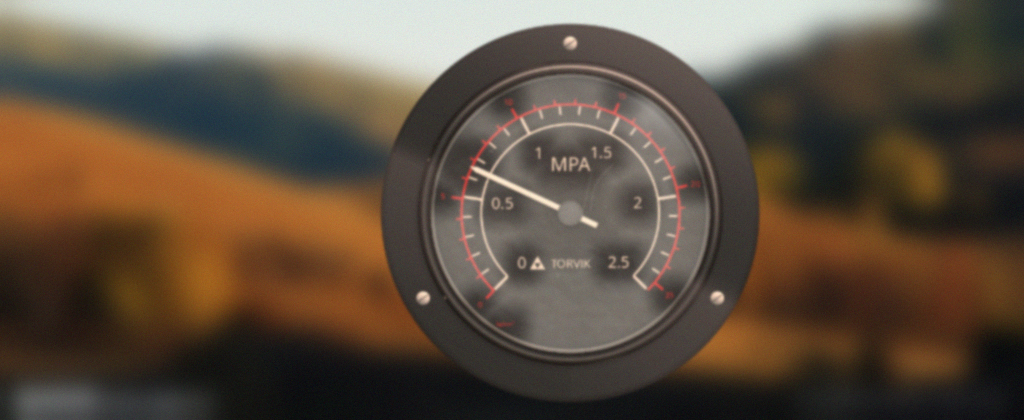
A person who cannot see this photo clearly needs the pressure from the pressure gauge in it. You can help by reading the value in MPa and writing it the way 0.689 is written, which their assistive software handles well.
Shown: 0.65
